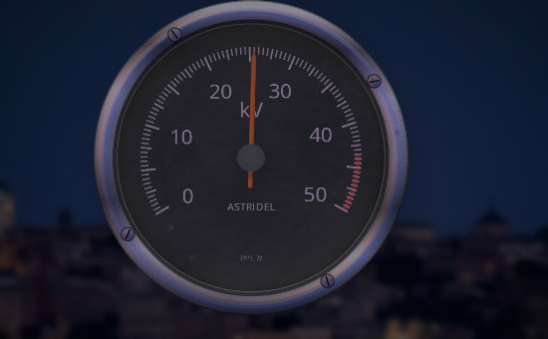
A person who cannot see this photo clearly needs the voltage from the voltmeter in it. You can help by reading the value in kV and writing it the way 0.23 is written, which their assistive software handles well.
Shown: 25.5
